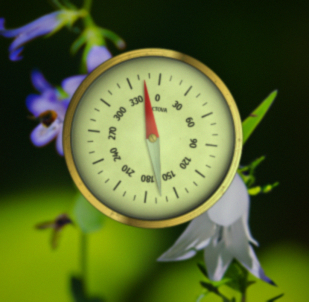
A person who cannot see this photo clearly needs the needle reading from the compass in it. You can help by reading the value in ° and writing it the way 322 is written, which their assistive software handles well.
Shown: 345
